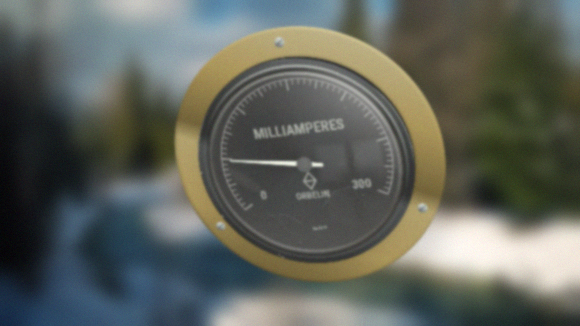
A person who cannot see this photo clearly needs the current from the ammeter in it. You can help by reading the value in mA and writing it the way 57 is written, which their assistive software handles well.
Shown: 50
